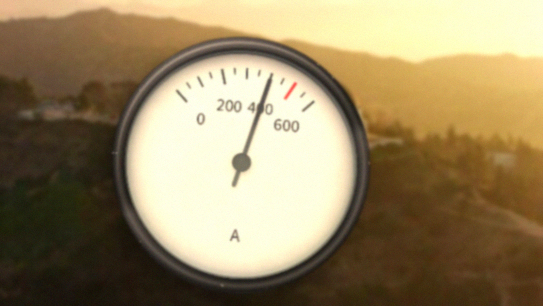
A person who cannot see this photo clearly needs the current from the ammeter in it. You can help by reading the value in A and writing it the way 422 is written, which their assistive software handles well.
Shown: 400
